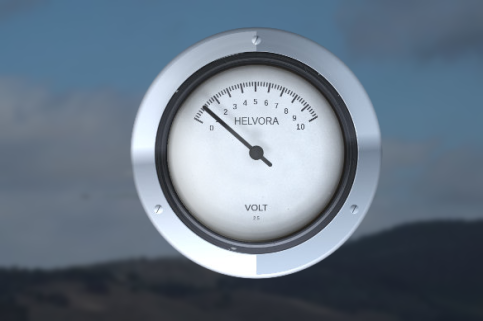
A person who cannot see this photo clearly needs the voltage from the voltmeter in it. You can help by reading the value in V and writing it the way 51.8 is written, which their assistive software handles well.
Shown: 1
